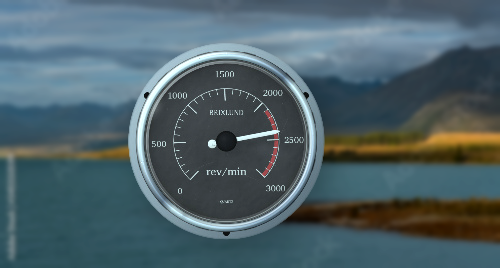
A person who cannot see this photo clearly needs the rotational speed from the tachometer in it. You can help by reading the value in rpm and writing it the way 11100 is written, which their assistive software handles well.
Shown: 2400
